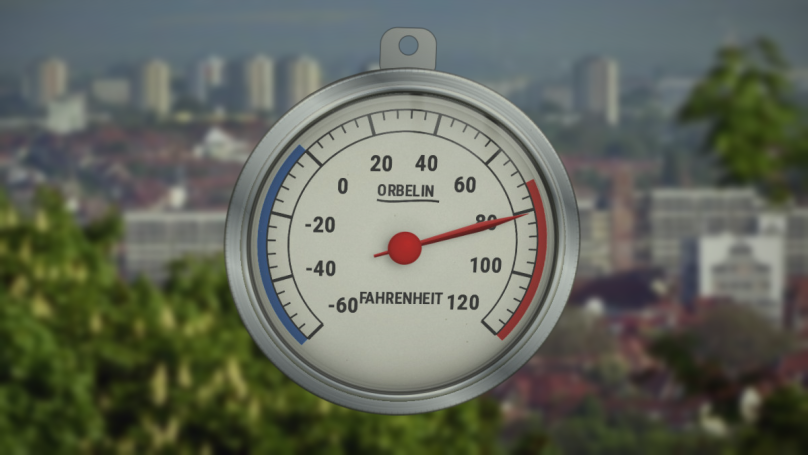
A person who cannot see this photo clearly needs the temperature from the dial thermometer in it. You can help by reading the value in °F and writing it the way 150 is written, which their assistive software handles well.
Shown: 80
